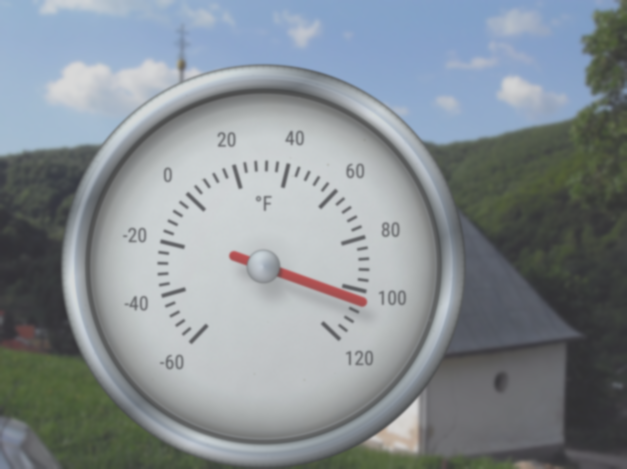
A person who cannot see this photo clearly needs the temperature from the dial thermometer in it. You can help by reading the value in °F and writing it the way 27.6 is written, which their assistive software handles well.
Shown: 104
